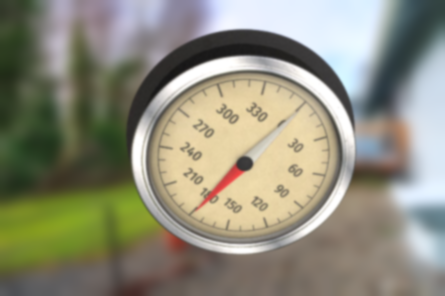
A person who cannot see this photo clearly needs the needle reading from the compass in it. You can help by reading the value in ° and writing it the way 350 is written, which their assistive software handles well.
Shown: 180
